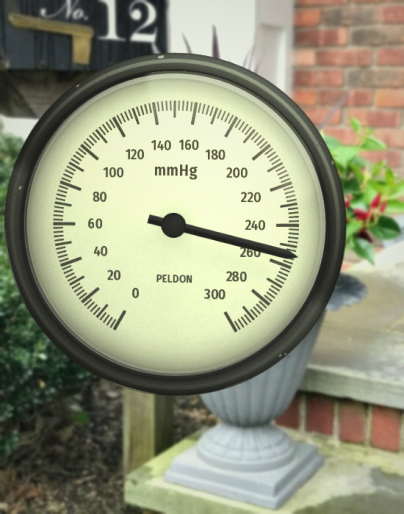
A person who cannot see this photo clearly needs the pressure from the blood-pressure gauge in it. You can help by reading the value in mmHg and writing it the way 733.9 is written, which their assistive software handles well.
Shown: 254
